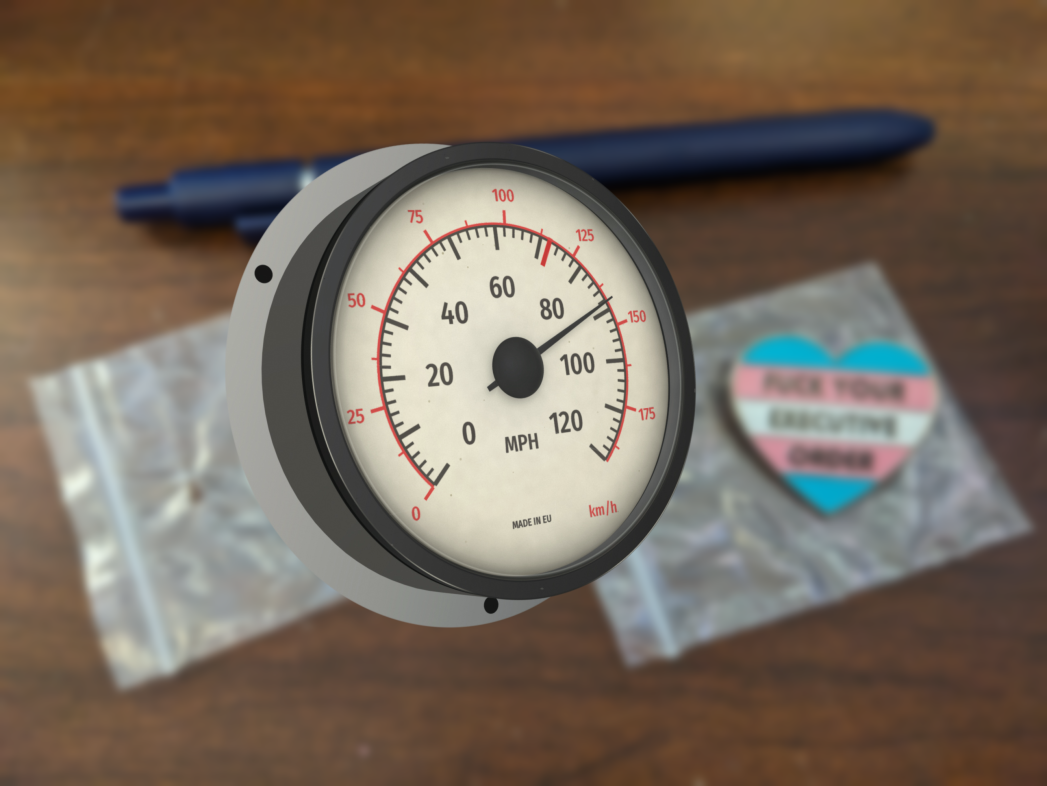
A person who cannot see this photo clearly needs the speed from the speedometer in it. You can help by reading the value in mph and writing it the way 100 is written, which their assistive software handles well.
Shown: 88
